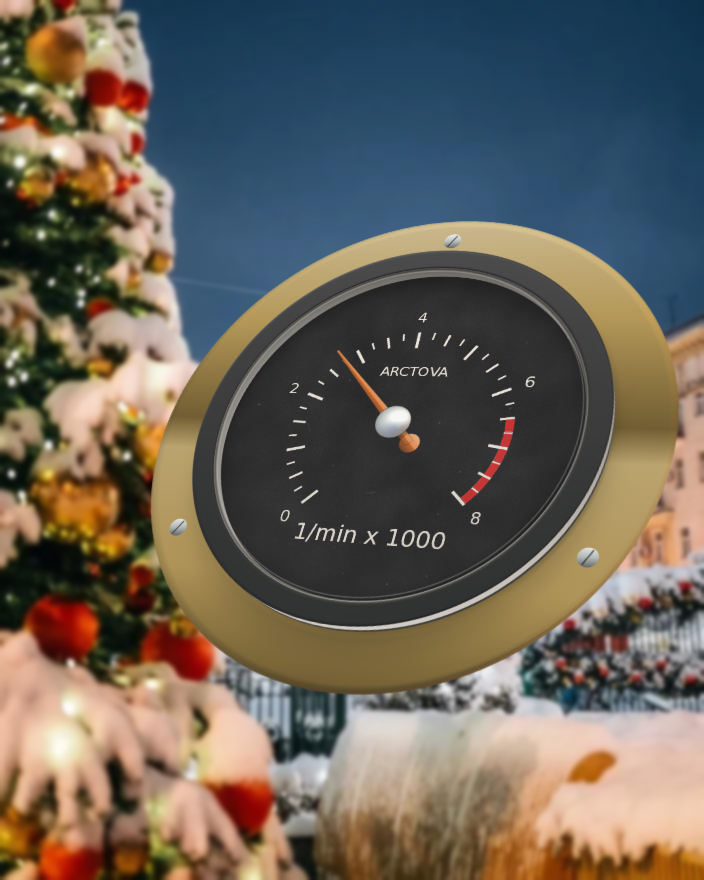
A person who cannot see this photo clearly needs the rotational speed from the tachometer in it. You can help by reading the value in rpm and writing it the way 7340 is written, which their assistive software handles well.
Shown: 2750
